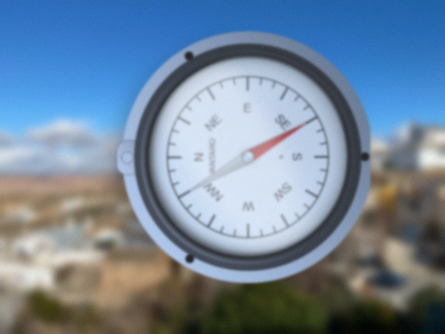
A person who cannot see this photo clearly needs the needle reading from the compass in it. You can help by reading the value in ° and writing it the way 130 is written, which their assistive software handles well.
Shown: 150
